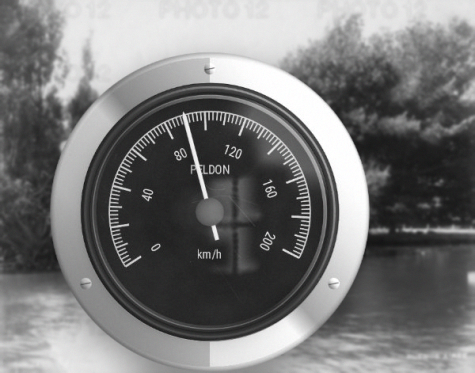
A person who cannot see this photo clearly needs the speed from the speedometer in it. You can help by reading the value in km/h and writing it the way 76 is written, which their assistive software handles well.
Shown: 90
